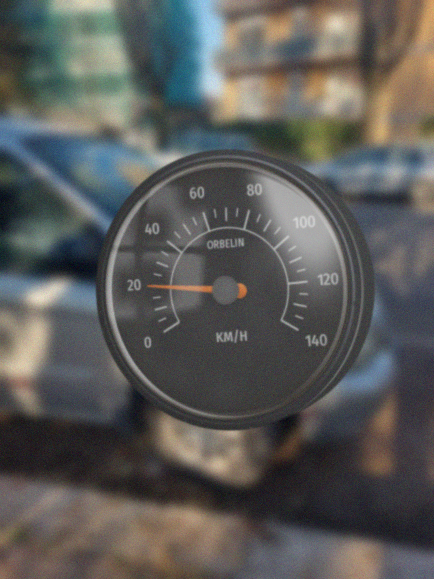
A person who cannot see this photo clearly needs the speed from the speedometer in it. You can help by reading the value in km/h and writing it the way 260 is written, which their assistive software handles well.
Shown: 20
